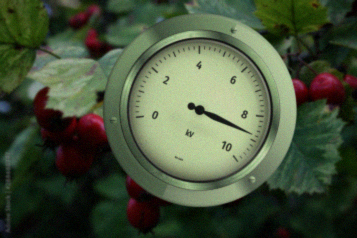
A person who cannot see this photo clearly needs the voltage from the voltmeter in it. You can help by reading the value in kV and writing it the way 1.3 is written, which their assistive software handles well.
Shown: 8.8
